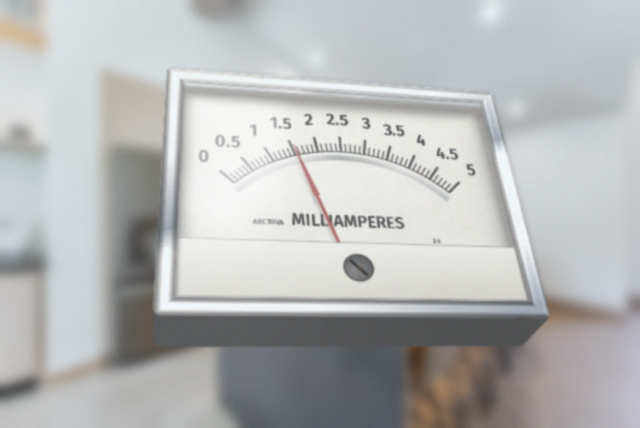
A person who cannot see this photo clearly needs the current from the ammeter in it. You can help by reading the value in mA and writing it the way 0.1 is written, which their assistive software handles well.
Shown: 1.5
